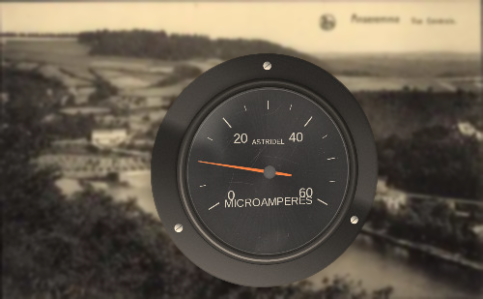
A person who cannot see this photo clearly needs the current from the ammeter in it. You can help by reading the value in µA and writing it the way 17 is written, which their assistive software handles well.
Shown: 10
